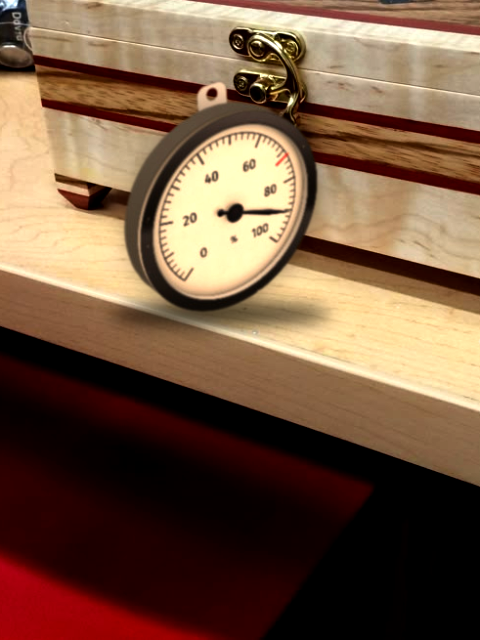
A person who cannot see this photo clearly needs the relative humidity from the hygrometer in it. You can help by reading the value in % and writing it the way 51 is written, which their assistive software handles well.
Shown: 90
